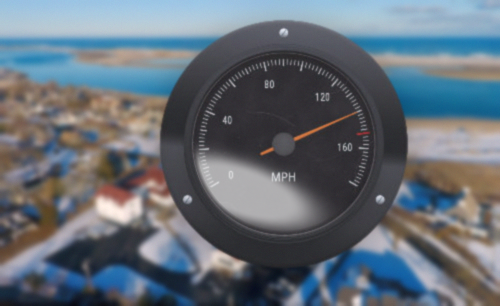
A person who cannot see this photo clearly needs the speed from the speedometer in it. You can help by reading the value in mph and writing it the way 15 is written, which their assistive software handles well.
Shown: 140
